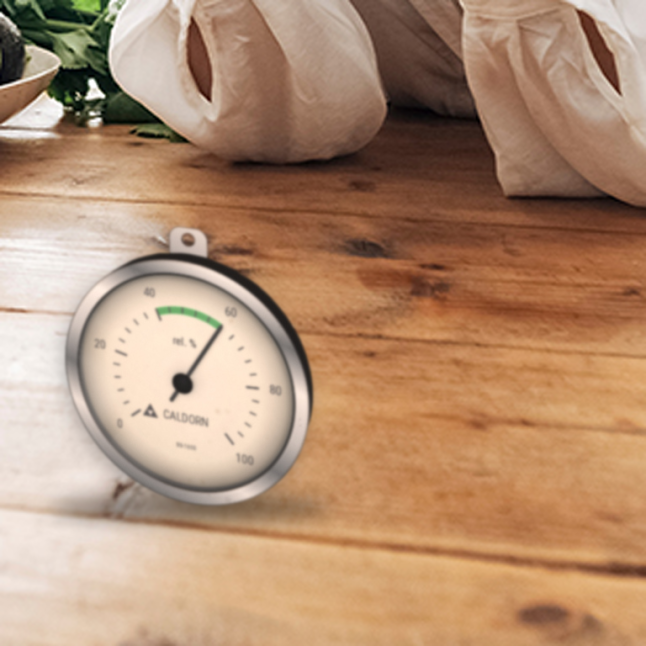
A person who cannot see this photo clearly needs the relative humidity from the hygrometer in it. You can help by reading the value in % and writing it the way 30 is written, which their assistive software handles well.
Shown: 60
